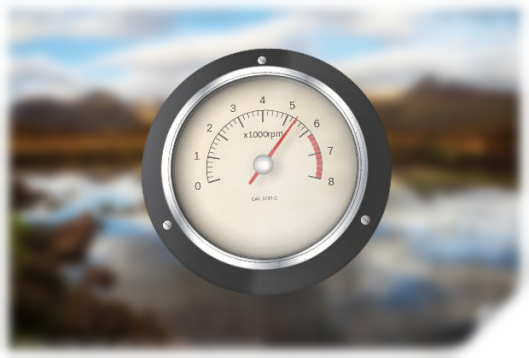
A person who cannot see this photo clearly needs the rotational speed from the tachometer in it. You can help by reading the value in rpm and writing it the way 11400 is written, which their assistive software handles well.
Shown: 5400
